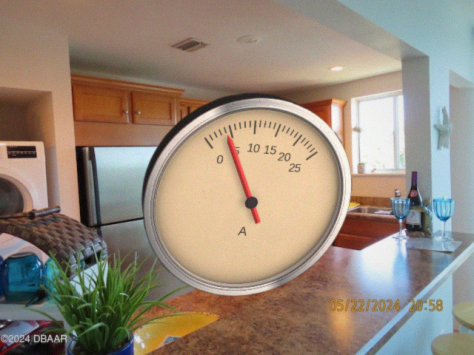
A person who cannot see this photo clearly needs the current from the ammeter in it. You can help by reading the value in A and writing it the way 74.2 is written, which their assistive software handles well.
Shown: 4
